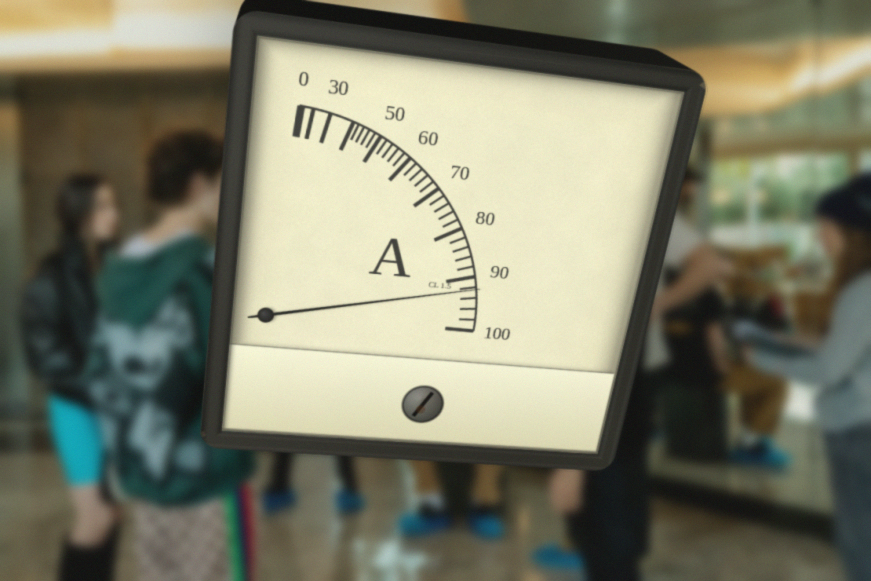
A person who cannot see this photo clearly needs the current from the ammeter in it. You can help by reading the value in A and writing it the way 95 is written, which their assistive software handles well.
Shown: 92
